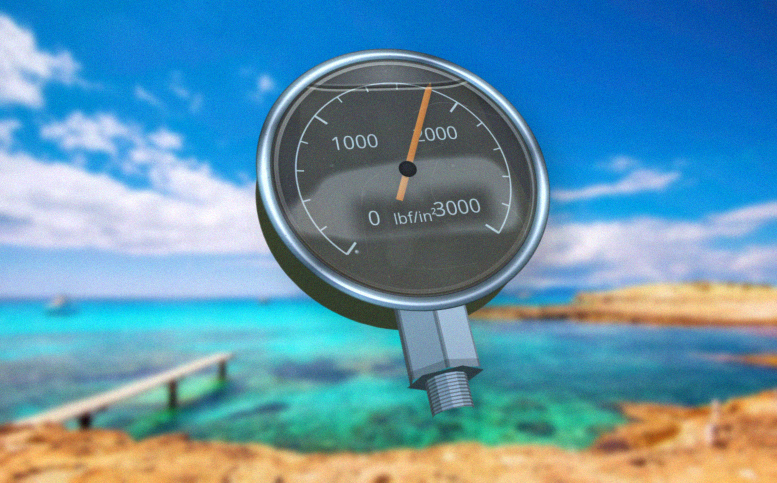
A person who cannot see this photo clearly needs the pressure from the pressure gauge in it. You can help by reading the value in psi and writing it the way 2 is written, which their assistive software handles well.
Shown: 1800
